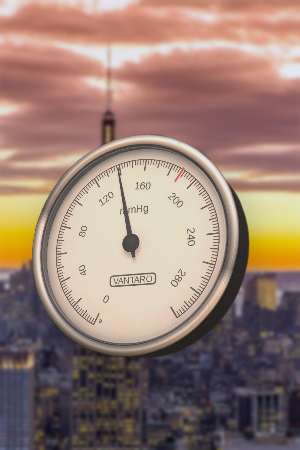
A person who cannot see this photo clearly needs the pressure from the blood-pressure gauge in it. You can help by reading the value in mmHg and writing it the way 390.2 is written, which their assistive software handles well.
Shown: 140
